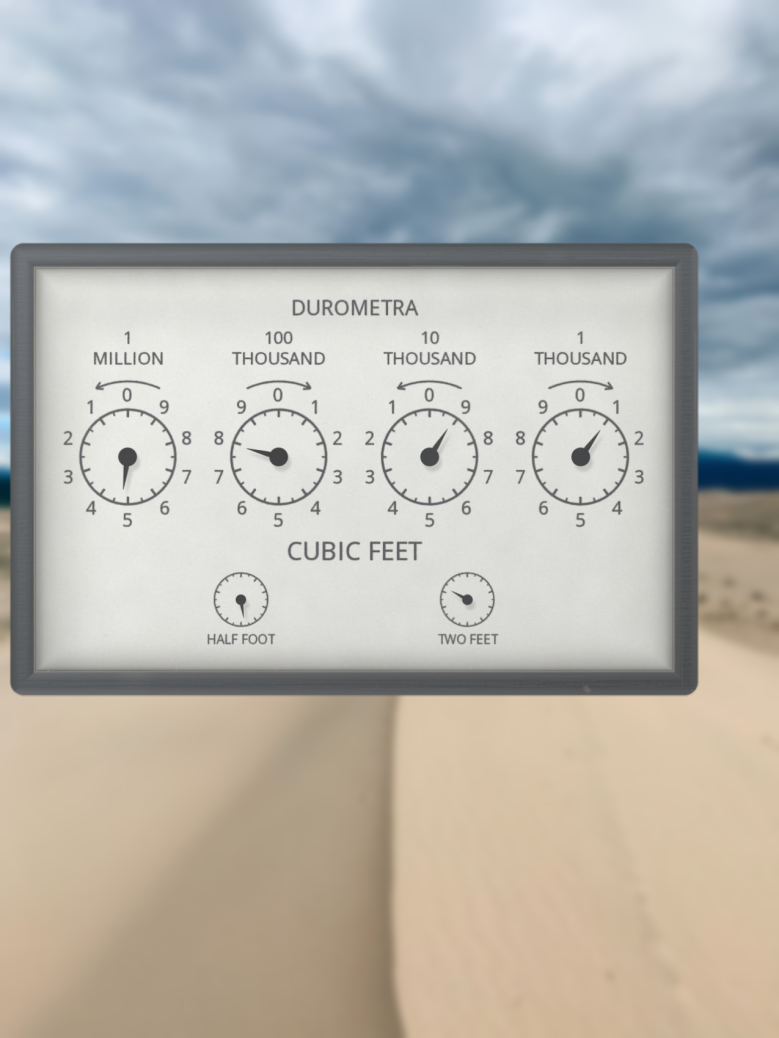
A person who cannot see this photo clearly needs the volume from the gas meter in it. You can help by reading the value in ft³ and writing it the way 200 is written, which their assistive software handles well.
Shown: 479100
